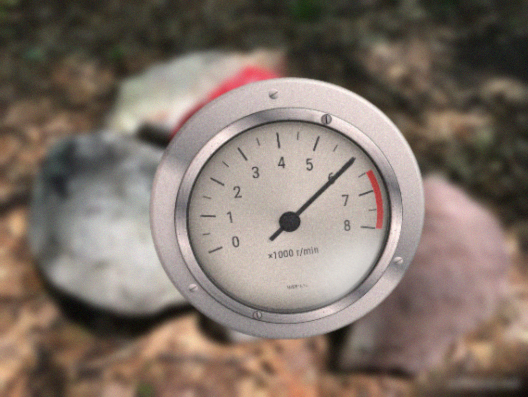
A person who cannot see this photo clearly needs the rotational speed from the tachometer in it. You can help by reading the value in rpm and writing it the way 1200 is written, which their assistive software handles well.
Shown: 6000
